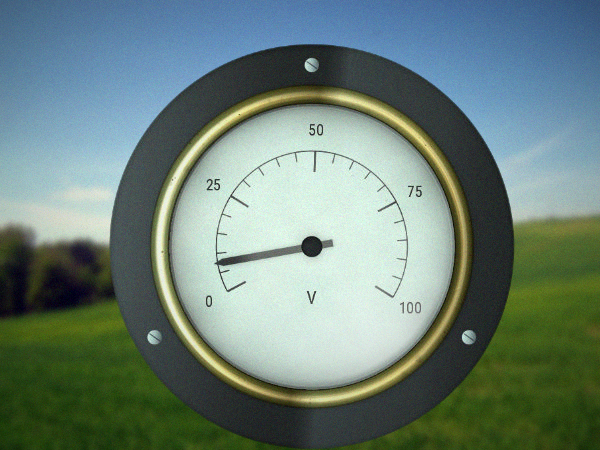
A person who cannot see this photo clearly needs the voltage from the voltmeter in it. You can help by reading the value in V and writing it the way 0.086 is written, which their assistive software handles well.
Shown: 7.5
